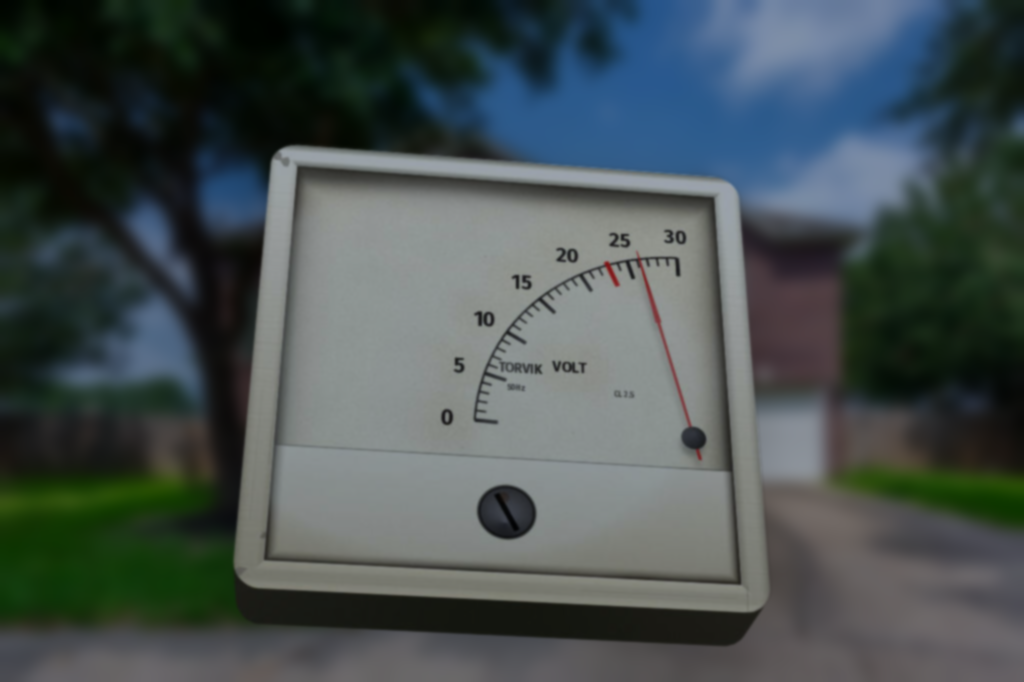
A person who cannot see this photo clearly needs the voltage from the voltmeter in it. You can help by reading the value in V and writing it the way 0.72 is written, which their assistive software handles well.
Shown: 26
